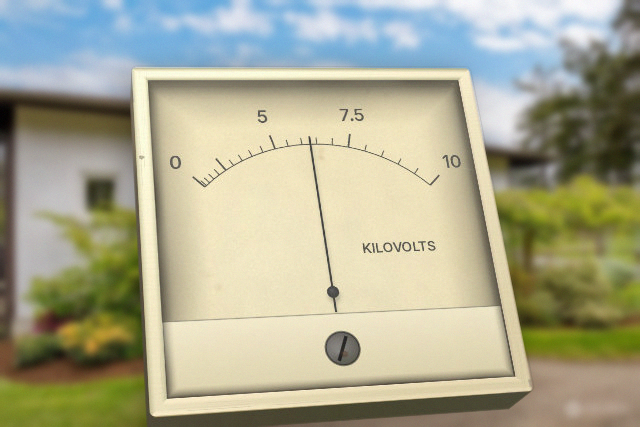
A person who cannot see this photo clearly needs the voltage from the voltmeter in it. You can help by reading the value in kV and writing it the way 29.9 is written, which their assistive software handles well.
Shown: 6.25
